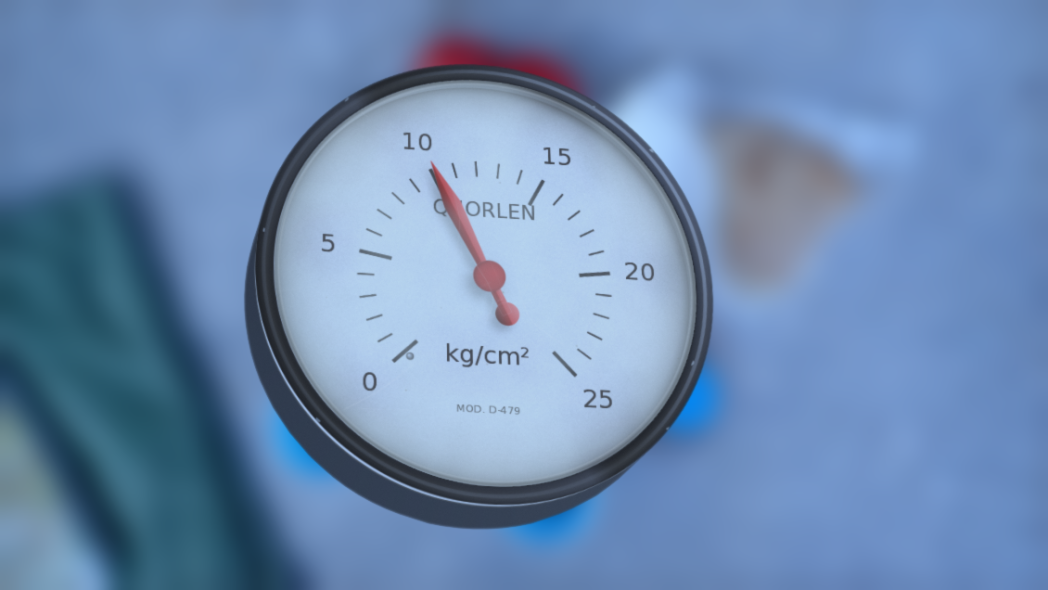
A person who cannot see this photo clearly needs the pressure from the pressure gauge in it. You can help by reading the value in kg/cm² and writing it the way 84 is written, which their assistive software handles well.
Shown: 10
